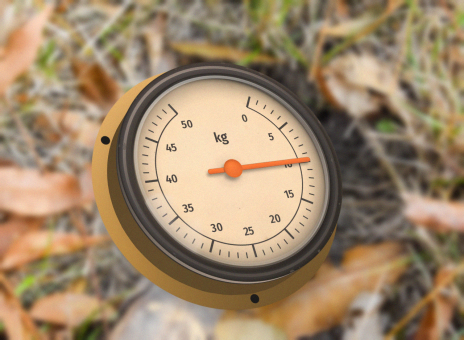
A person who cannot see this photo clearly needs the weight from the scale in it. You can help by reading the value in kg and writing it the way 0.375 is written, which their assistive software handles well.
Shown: 10
